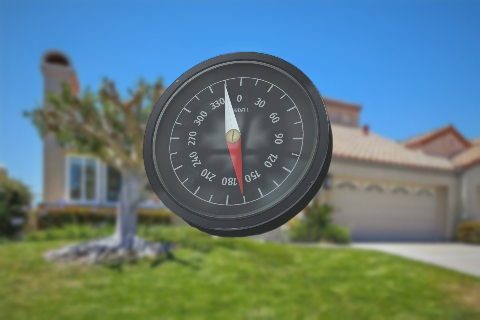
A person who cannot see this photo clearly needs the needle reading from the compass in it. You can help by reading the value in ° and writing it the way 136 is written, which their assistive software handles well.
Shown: 165
